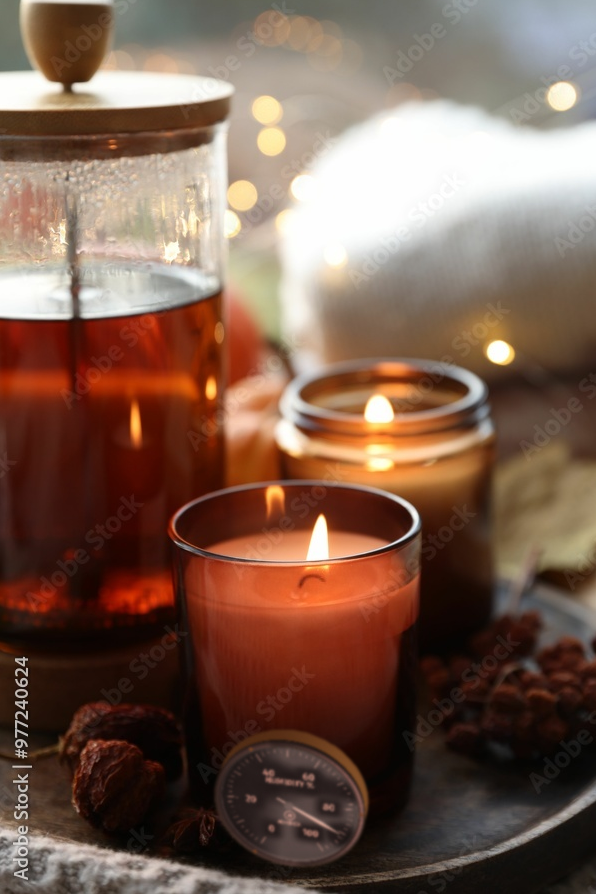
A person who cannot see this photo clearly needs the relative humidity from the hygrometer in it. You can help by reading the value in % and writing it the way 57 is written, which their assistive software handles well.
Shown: 90
